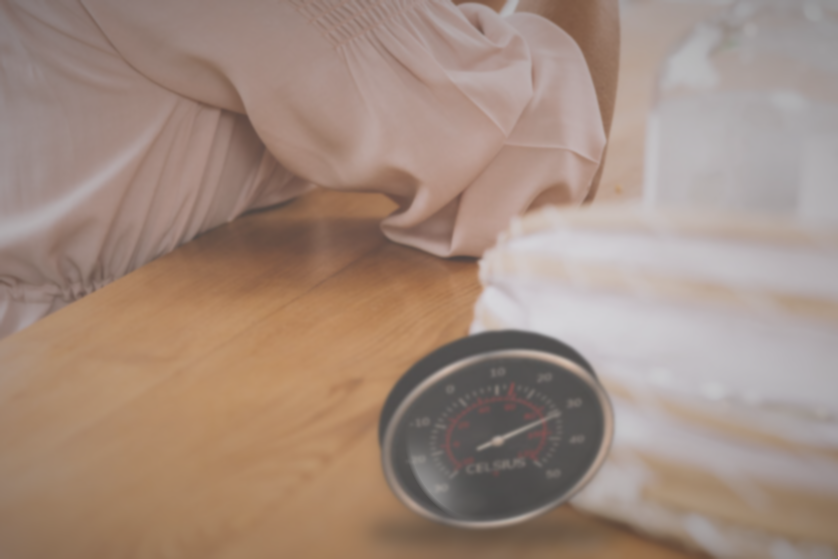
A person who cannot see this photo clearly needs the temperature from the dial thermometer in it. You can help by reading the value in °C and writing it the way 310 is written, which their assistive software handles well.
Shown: 30
